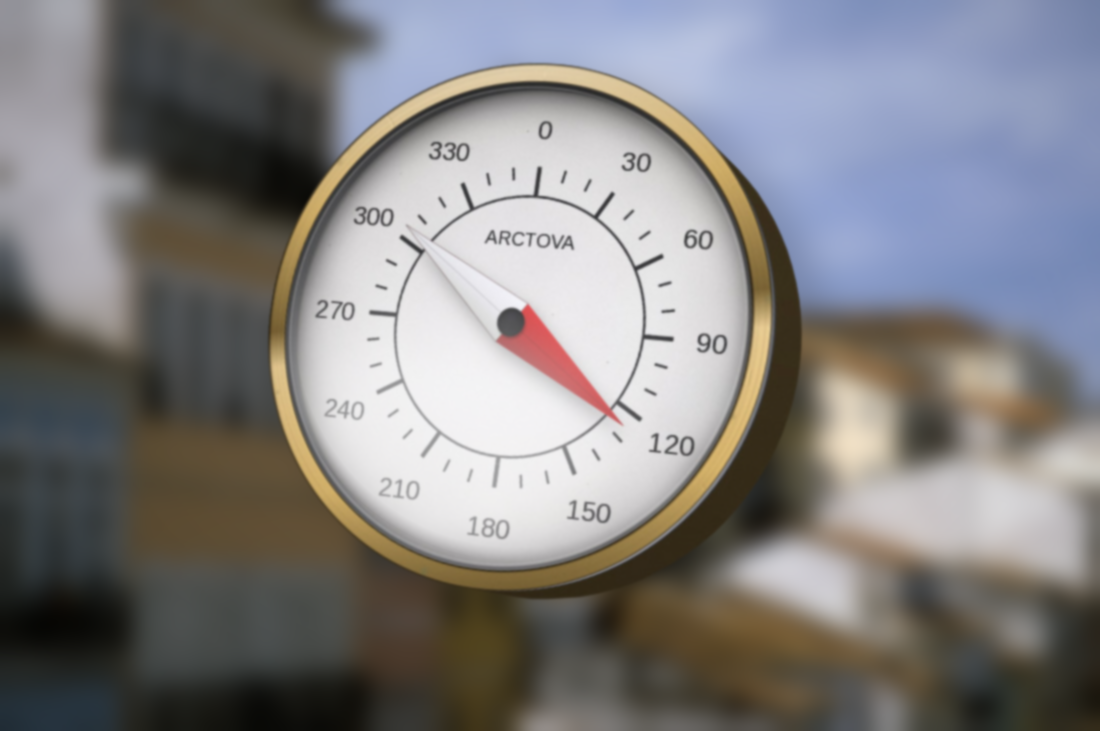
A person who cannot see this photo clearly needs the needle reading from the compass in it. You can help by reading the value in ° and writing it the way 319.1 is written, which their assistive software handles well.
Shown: 125
